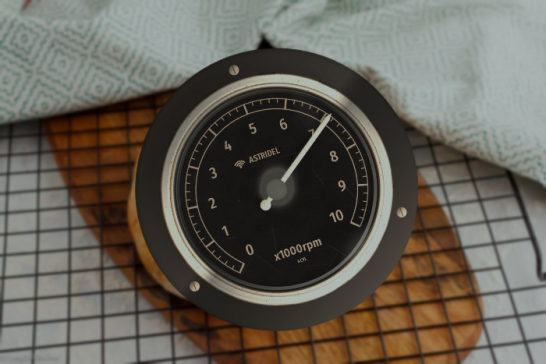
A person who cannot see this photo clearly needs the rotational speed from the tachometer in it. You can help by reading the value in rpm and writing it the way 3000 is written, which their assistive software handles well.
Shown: 7100
